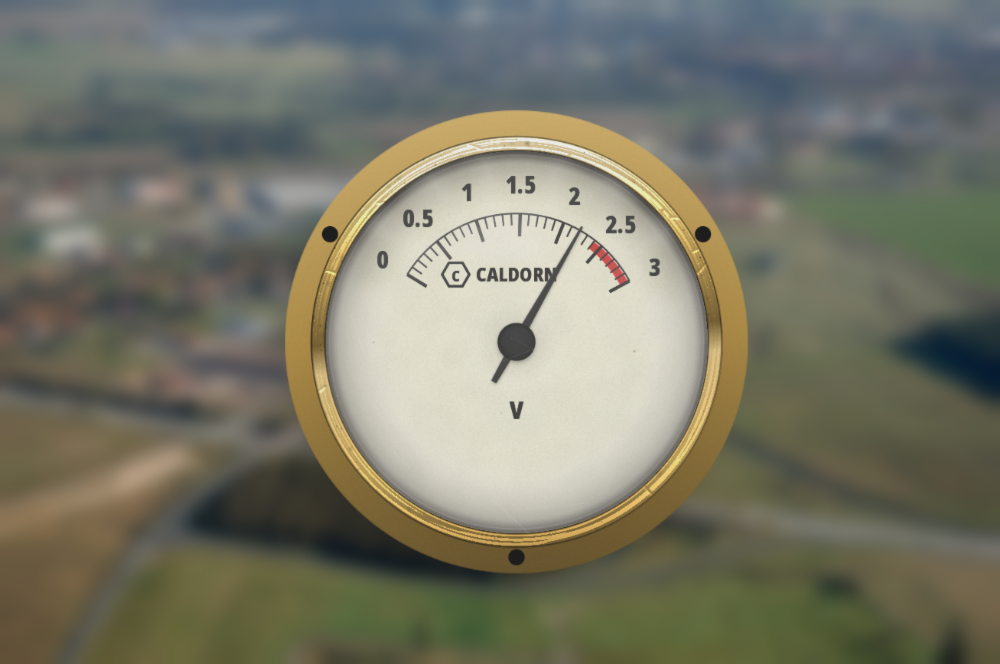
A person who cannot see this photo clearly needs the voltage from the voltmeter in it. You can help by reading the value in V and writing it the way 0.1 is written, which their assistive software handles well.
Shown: 2.2
